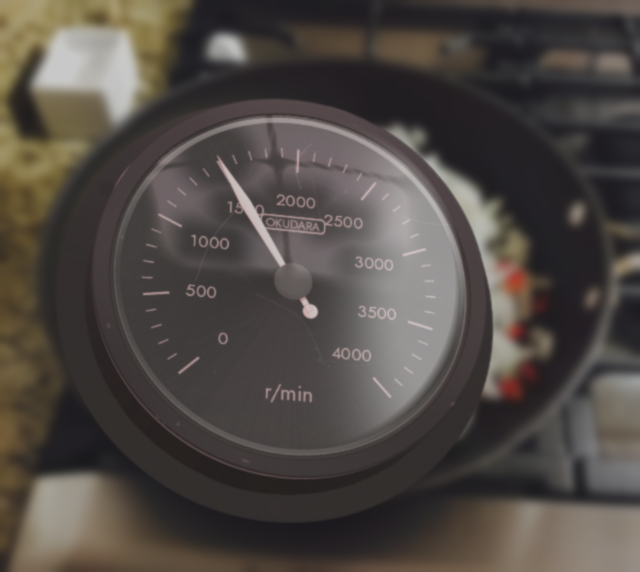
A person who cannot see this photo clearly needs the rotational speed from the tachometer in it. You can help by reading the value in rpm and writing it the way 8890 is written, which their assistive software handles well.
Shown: 1500
